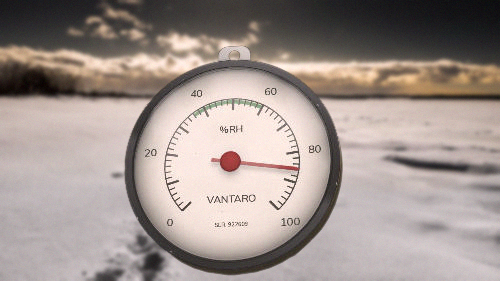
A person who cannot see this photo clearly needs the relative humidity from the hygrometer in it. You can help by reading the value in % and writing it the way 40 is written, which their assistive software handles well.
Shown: 86
